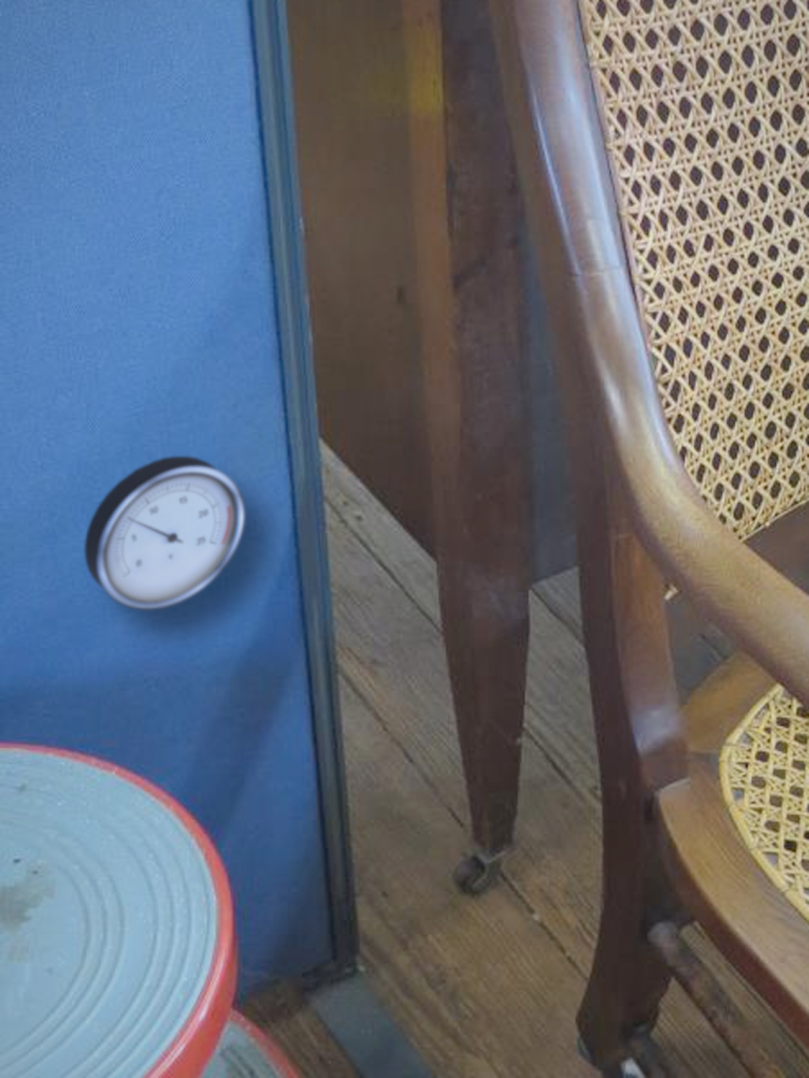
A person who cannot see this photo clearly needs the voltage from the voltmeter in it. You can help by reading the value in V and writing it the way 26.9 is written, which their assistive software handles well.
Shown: 7.5
